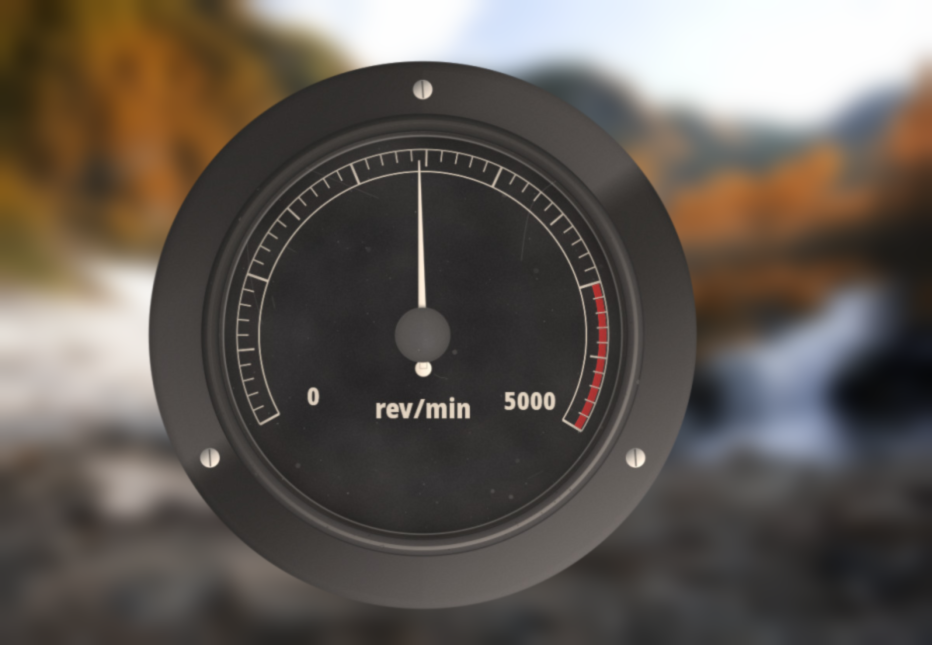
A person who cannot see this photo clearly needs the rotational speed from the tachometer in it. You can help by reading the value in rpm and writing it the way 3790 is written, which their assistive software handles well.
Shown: 2450
